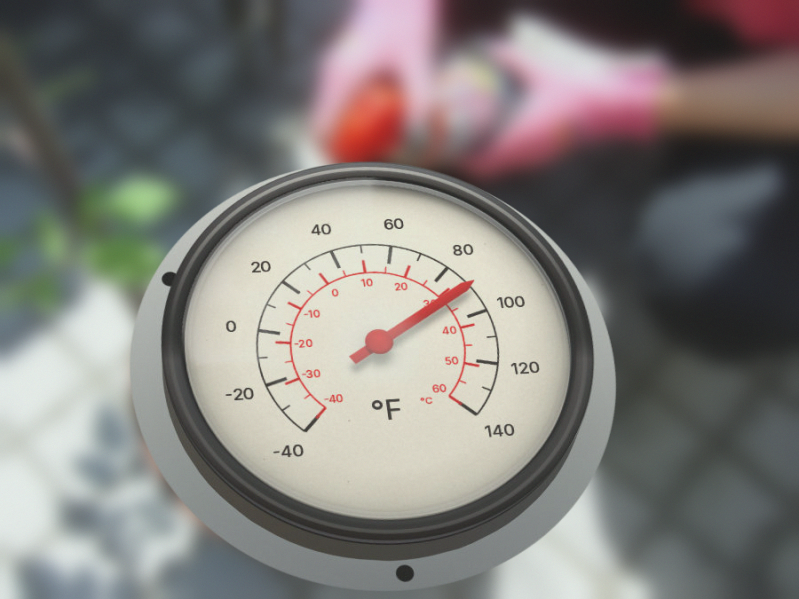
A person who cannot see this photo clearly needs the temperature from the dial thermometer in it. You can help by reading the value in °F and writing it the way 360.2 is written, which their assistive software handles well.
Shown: 90
